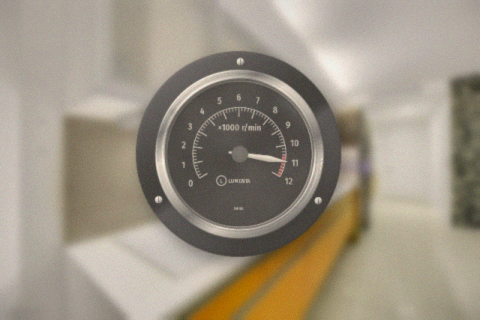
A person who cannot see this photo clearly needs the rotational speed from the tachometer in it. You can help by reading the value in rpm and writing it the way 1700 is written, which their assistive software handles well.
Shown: 11000
